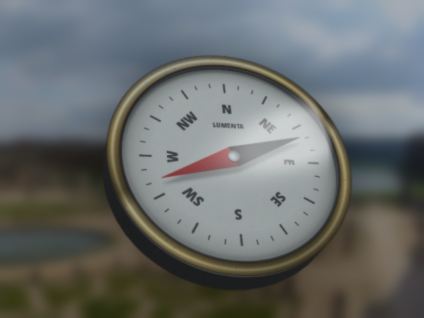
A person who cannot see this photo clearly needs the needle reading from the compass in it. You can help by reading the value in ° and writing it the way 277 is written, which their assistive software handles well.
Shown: 250
